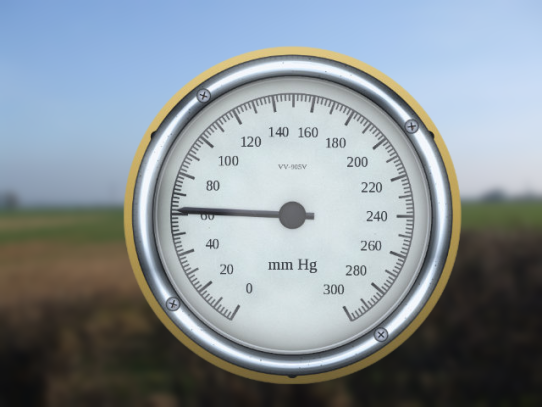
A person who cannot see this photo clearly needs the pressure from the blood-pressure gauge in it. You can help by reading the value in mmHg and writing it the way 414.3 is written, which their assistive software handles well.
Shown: 62
